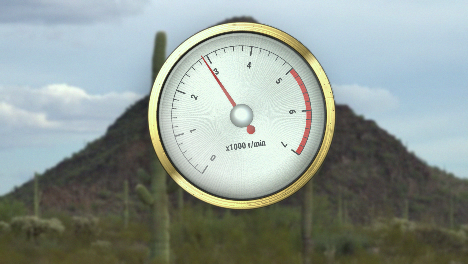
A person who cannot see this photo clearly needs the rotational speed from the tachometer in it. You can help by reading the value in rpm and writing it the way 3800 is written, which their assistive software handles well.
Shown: 2900
